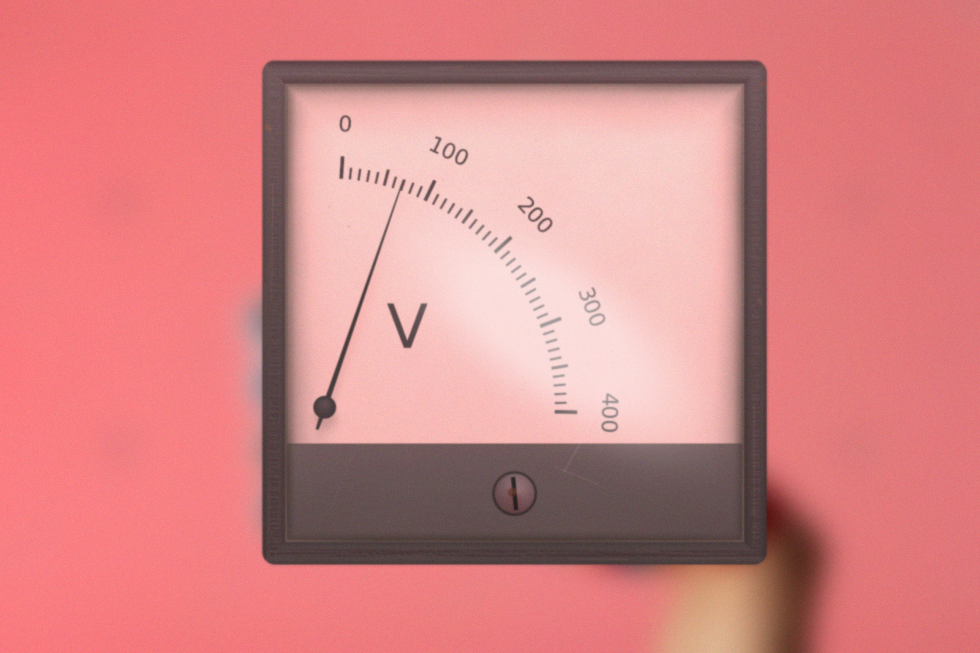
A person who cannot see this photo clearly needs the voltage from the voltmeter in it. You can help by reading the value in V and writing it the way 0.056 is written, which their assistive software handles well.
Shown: 70
